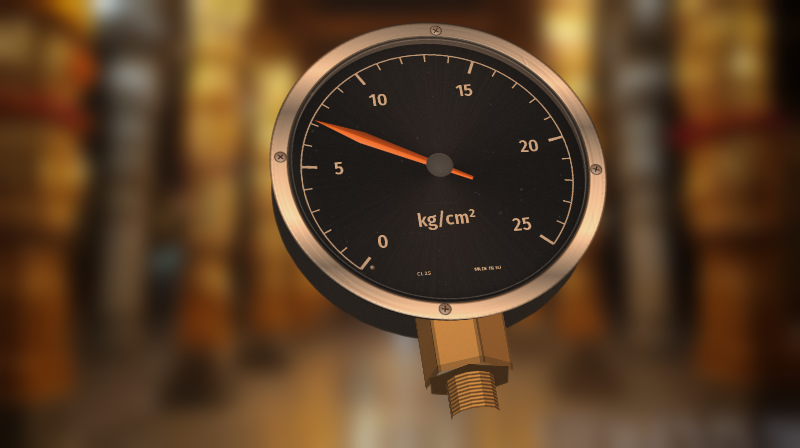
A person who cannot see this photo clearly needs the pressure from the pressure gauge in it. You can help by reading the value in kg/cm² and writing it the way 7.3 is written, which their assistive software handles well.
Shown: 7
